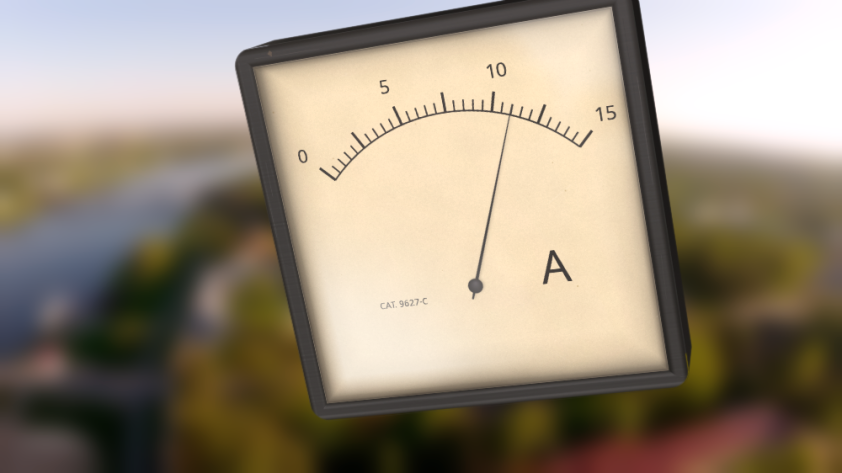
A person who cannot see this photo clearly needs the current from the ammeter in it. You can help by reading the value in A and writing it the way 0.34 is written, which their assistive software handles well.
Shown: 11
